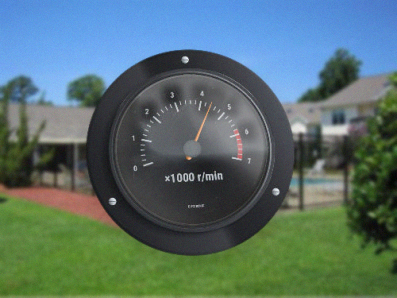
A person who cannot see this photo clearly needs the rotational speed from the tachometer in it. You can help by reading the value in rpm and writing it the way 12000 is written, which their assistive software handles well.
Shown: 4400
